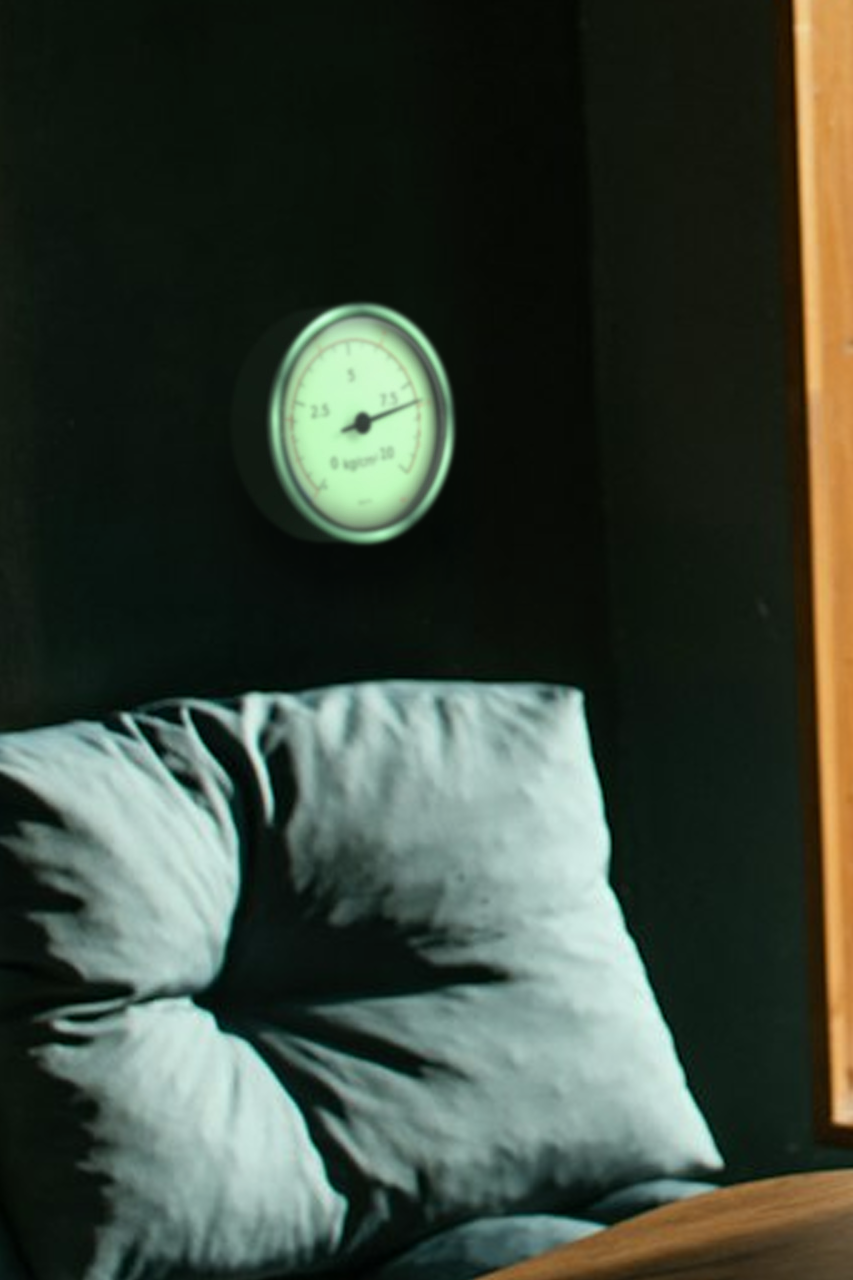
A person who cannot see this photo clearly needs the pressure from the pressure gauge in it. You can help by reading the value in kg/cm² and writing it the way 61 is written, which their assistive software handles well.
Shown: 8
